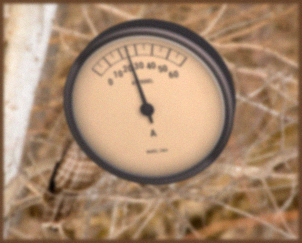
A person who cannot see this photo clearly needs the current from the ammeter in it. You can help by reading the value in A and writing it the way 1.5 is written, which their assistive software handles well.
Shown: 25
